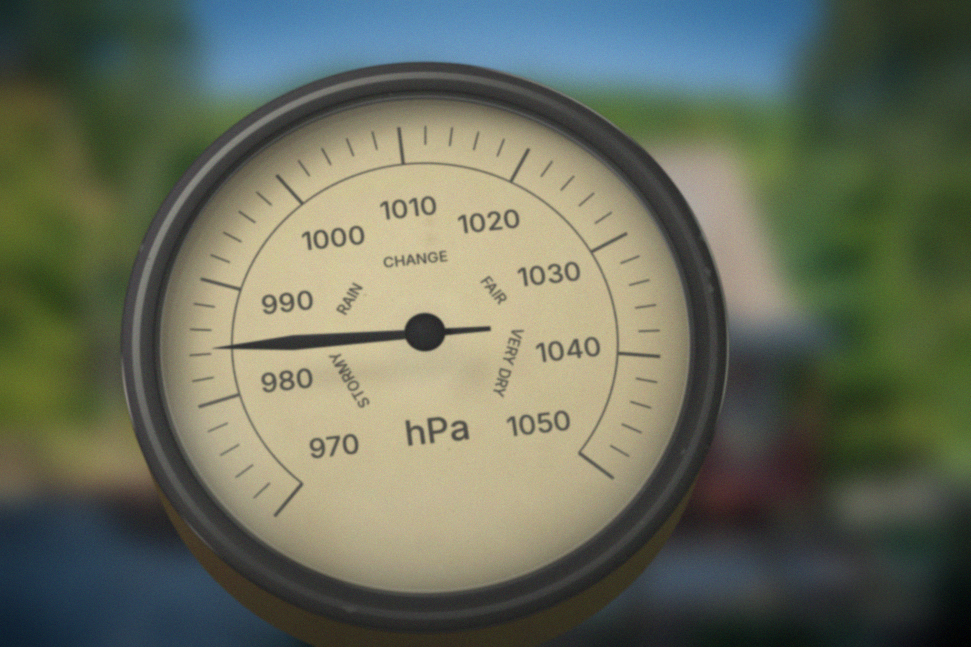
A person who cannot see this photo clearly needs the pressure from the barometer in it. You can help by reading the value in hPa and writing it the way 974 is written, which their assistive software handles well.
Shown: 984
